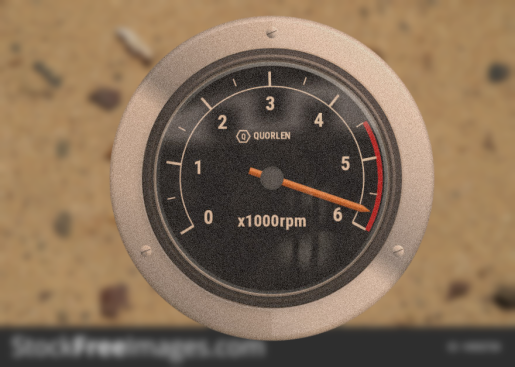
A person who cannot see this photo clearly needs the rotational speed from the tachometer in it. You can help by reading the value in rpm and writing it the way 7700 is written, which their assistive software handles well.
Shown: 5750
